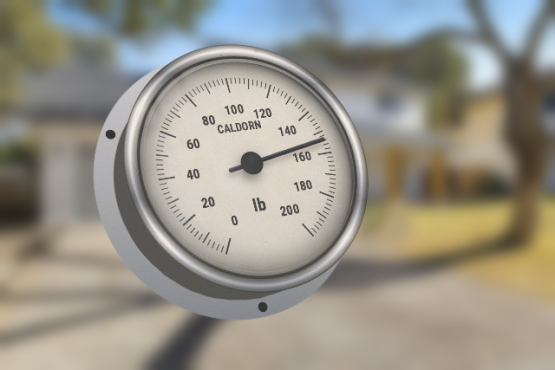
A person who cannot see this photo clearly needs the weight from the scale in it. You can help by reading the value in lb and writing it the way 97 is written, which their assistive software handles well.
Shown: 154
